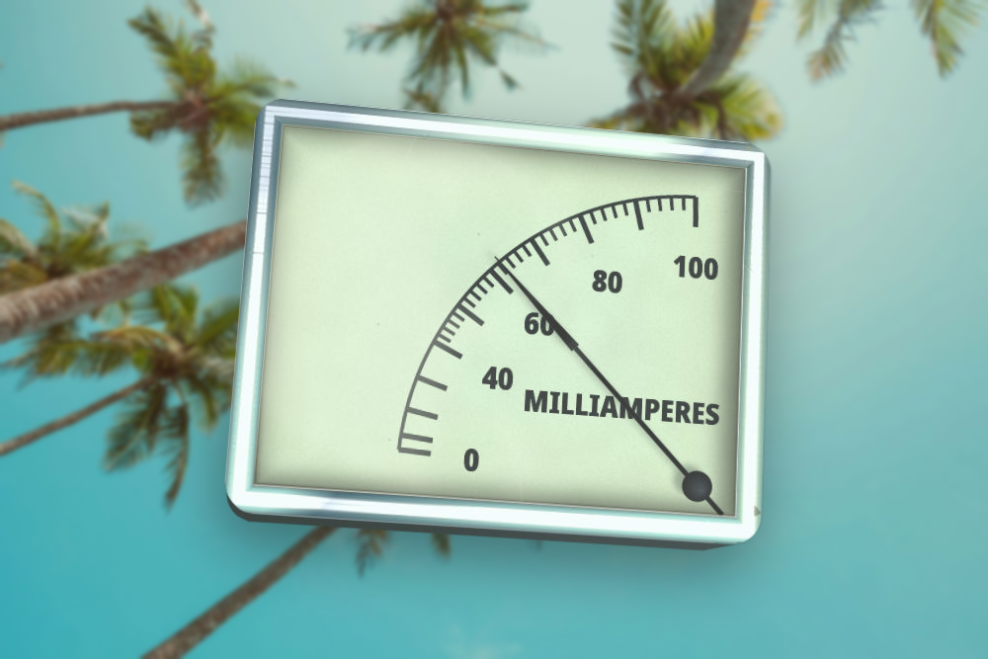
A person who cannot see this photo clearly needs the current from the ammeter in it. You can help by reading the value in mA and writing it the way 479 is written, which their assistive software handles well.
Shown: 62
